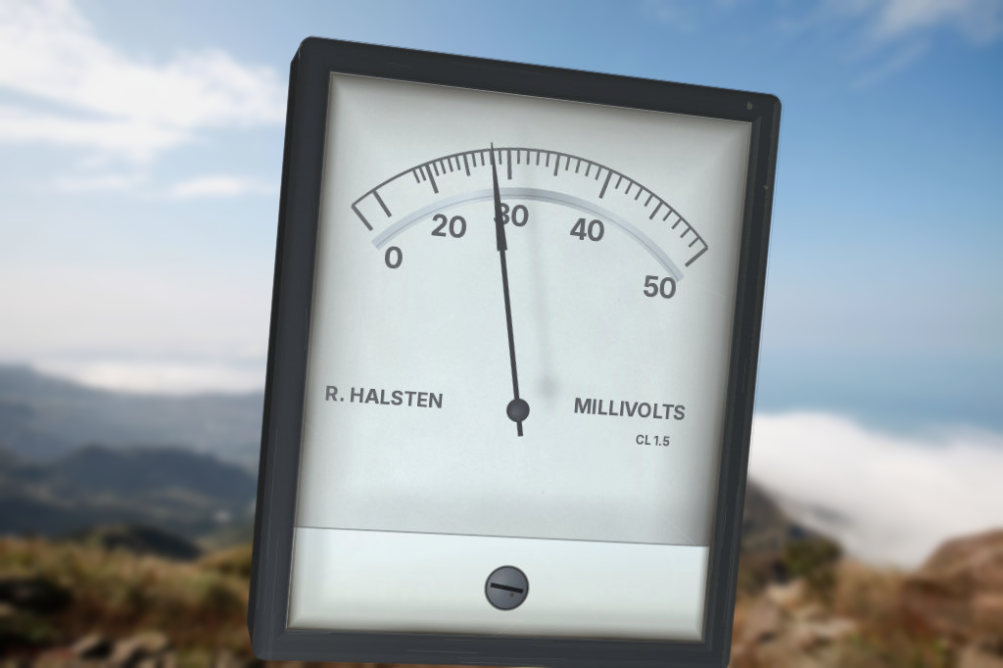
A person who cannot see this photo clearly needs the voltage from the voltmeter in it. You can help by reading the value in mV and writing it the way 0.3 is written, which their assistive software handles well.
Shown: 28
